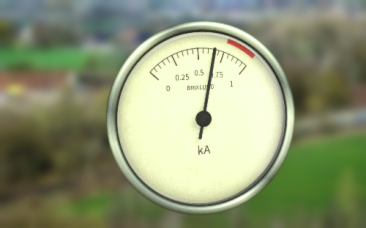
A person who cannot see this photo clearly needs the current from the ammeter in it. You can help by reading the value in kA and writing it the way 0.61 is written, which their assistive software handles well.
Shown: 0.65
